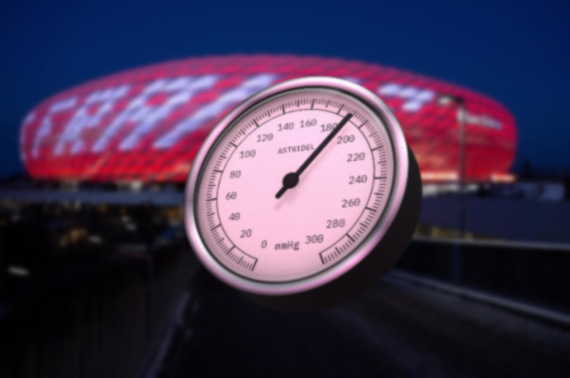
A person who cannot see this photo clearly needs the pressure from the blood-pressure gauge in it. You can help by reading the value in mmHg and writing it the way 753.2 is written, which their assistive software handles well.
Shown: 190
